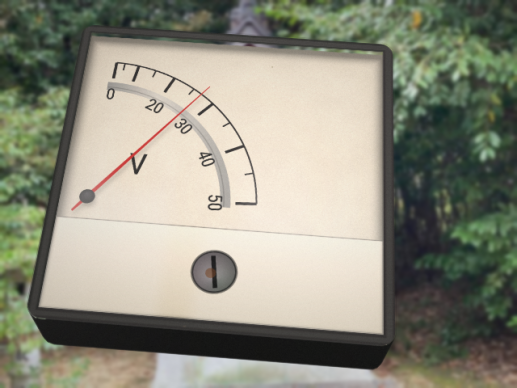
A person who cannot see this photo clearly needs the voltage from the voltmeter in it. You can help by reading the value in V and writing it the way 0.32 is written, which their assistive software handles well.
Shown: 27.5
